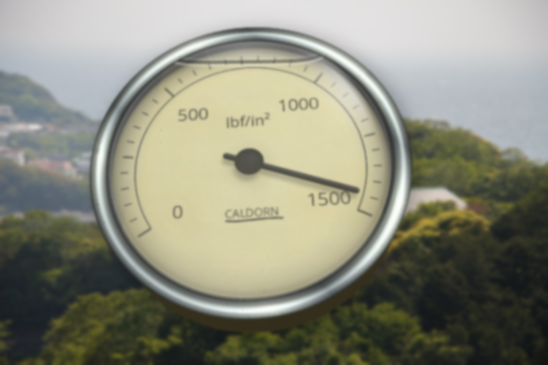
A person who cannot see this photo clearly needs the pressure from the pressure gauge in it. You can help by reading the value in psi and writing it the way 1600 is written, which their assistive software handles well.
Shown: 1450
